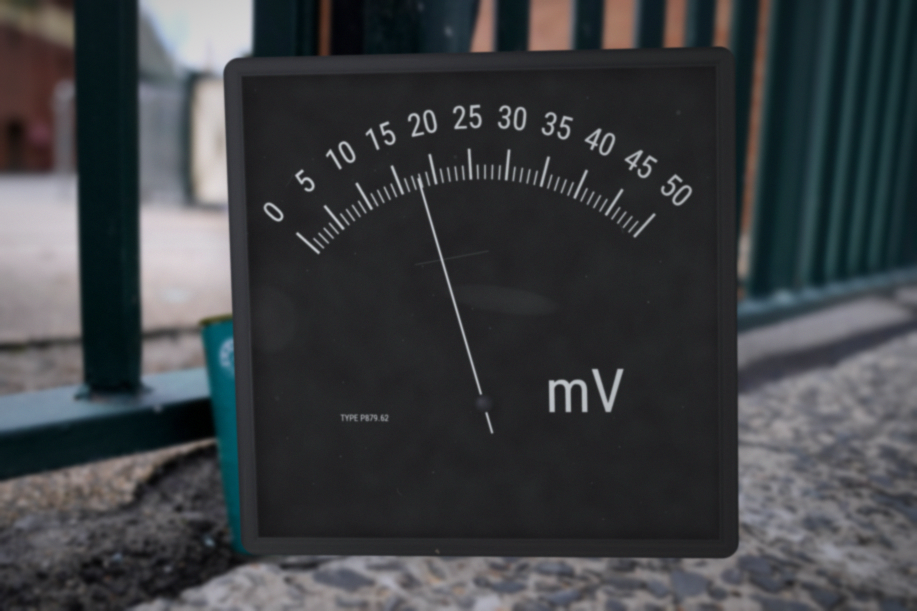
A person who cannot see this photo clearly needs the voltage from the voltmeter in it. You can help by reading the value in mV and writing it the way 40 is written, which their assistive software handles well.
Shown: 18
